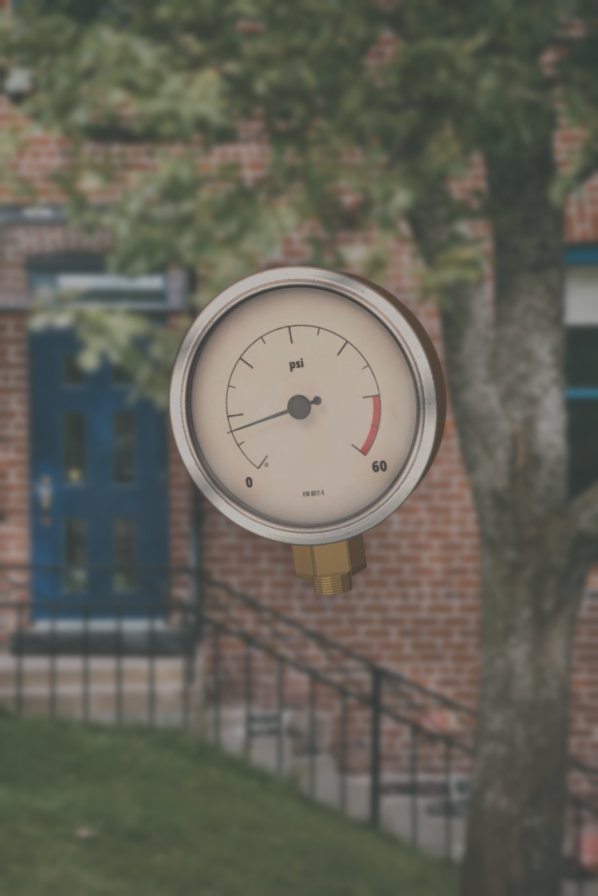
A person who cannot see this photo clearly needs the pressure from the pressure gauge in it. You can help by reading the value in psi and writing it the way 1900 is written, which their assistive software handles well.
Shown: 7.5
